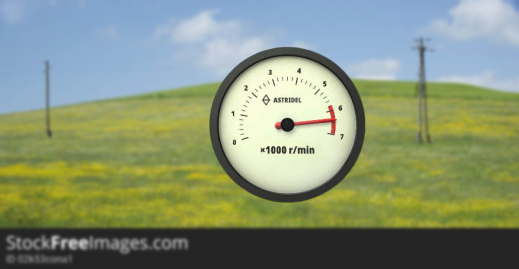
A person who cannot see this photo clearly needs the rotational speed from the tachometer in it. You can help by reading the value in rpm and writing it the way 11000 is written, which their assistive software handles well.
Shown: 6400
